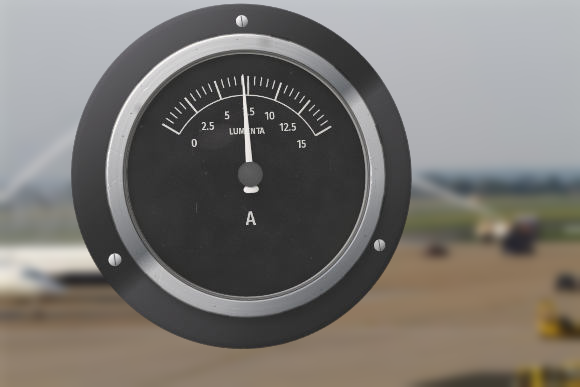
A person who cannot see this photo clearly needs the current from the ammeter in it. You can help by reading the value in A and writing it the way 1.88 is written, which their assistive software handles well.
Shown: 7
